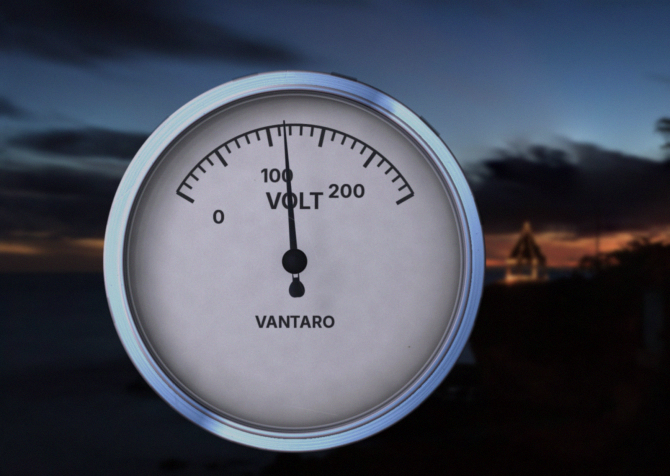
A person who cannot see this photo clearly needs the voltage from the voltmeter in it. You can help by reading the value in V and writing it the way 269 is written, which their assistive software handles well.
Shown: 115
